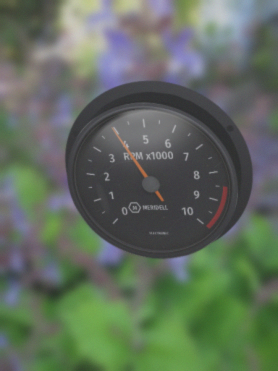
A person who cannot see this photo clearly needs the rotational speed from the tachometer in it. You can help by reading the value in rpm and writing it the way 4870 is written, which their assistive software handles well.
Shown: 4000
